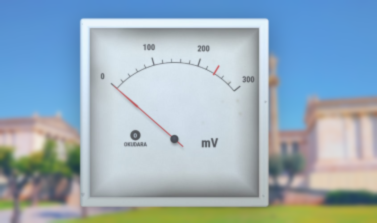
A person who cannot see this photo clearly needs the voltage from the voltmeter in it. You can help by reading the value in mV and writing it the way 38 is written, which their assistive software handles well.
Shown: 0
